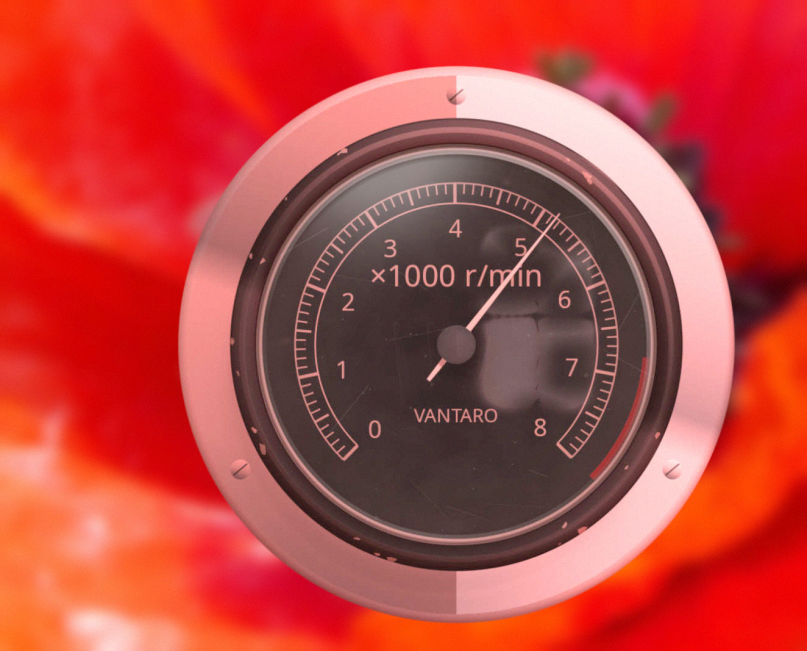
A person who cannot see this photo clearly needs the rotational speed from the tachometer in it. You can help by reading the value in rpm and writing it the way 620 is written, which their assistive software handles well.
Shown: 5150
